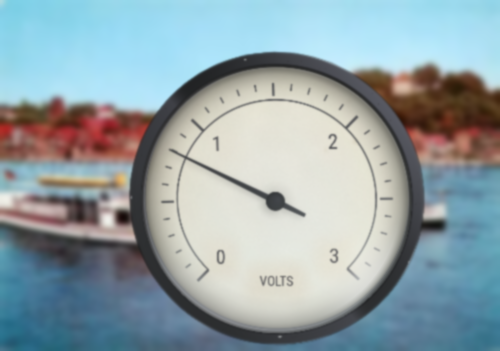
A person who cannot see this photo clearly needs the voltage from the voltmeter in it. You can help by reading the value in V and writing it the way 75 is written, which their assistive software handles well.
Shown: 0.8
